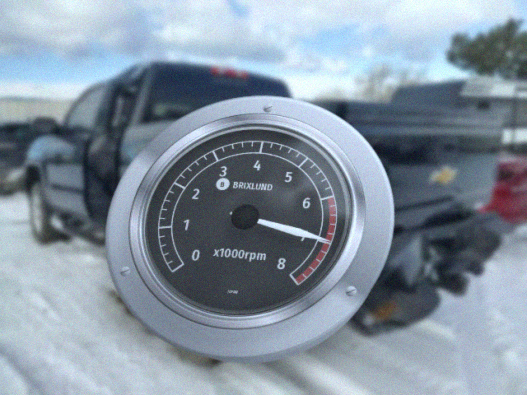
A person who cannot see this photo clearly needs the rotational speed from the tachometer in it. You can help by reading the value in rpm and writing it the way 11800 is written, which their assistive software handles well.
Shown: 7000
